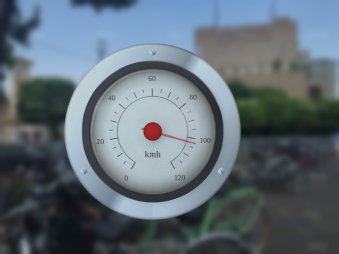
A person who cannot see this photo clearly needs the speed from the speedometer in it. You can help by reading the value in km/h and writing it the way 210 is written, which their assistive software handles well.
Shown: 102.5
